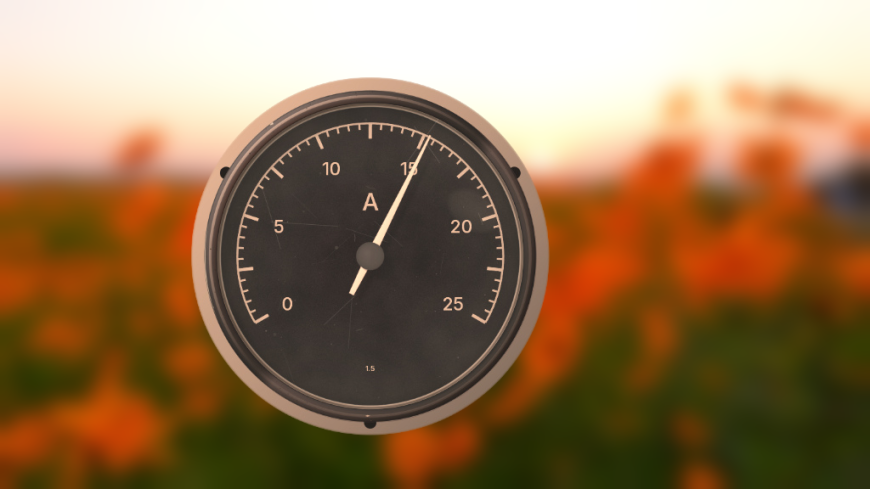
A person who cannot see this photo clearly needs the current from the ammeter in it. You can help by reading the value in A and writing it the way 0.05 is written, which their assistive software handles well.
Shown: 15.25
